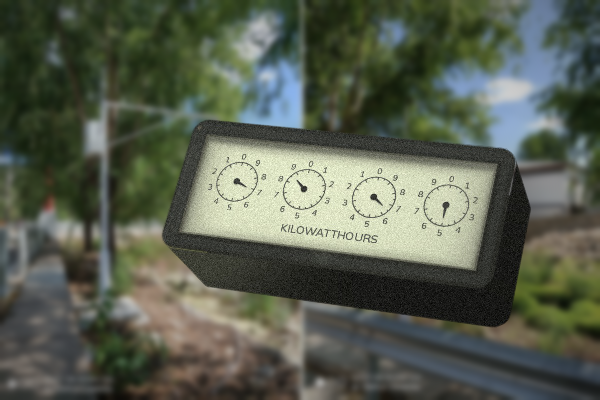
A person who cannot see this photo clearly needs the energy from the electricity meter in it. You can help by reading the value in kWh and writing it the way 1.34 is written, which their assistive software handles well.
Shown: 6865
